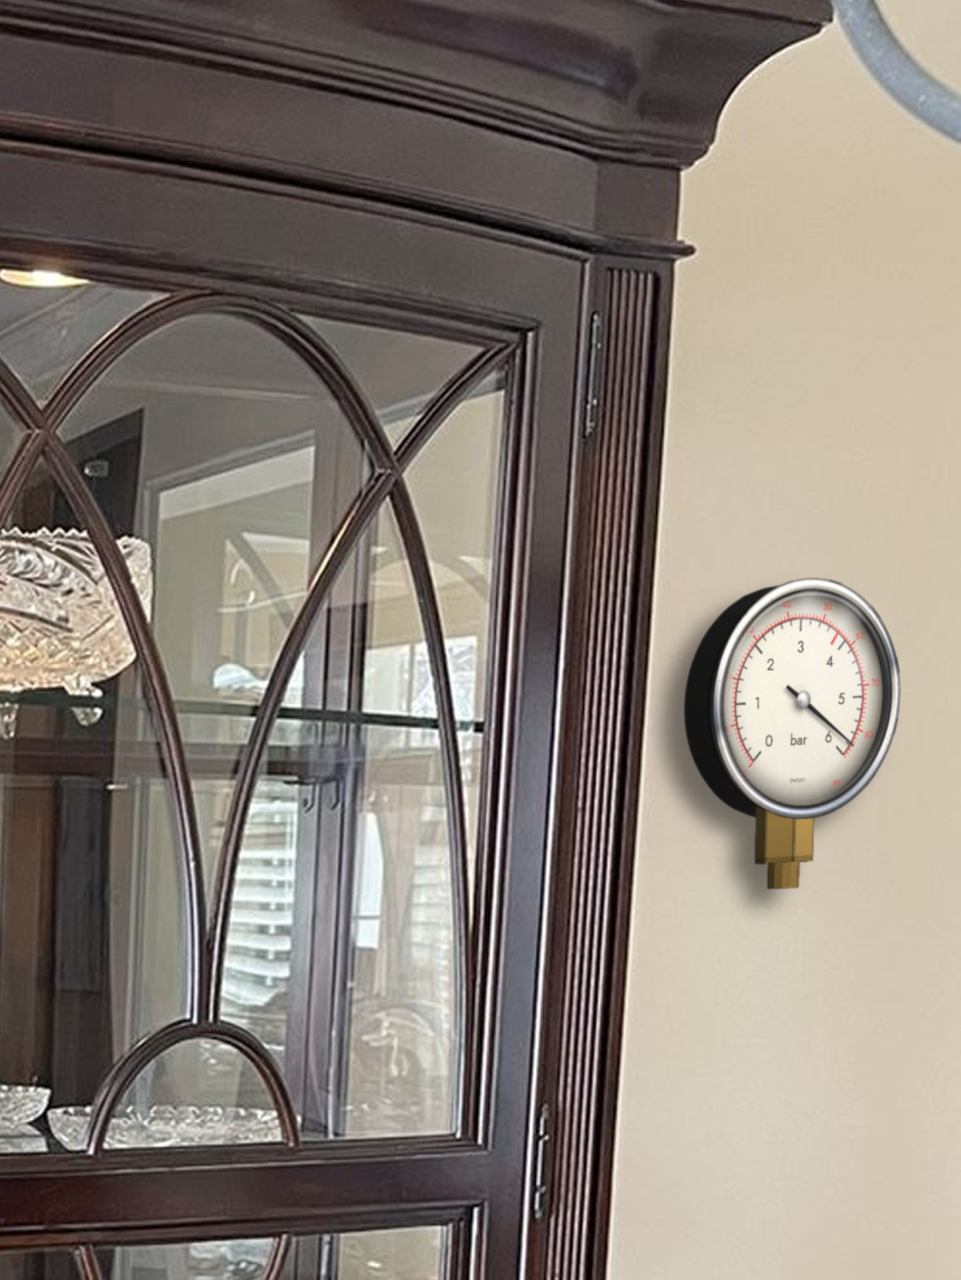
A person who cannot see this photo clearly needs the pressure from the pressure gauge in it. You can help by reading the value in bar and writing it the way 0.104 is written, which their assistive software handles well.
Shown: 5.8
